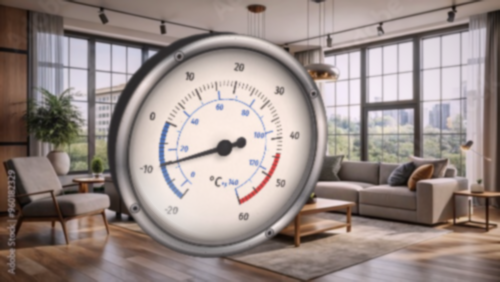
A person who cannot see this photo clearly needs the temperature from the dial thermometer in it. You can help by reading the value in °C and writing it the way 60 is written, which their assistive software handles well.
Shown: -10
